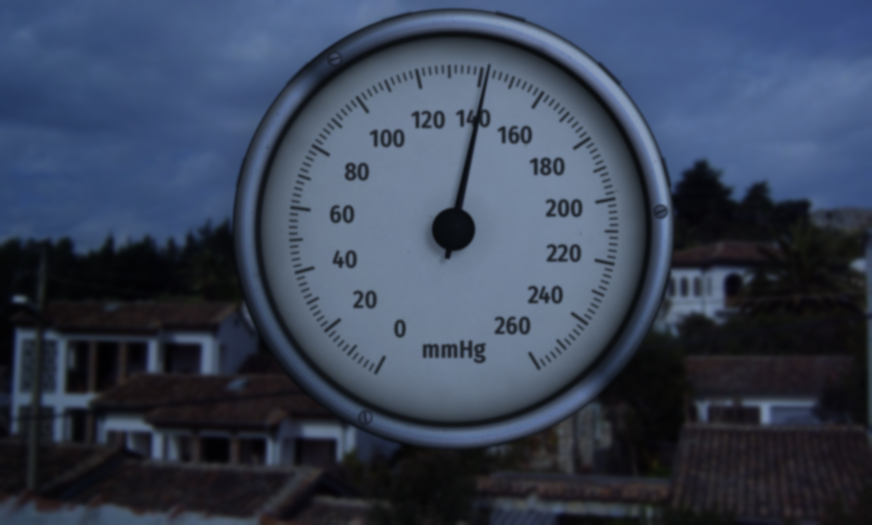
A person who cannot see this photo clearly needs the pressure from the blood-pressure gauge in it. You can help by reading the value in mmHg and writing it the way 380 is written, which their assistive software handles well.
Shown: 142
